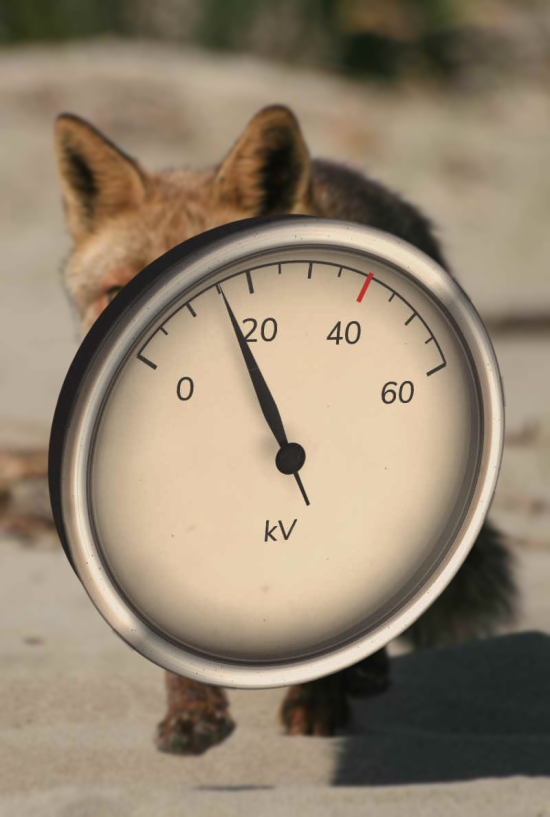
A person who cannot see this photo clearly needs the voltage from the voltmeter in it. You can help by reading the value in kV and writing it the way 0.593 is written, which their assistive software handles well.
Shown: 15
